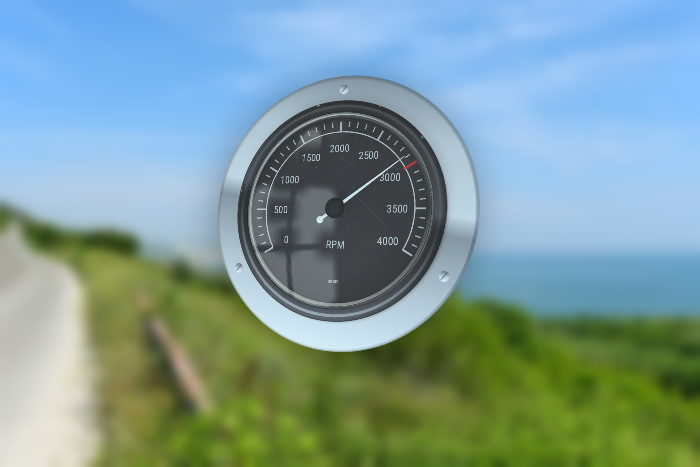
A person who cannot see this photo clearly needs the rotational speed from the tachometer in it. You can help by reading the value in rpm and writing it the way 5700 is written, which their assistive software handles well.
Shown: 2900
